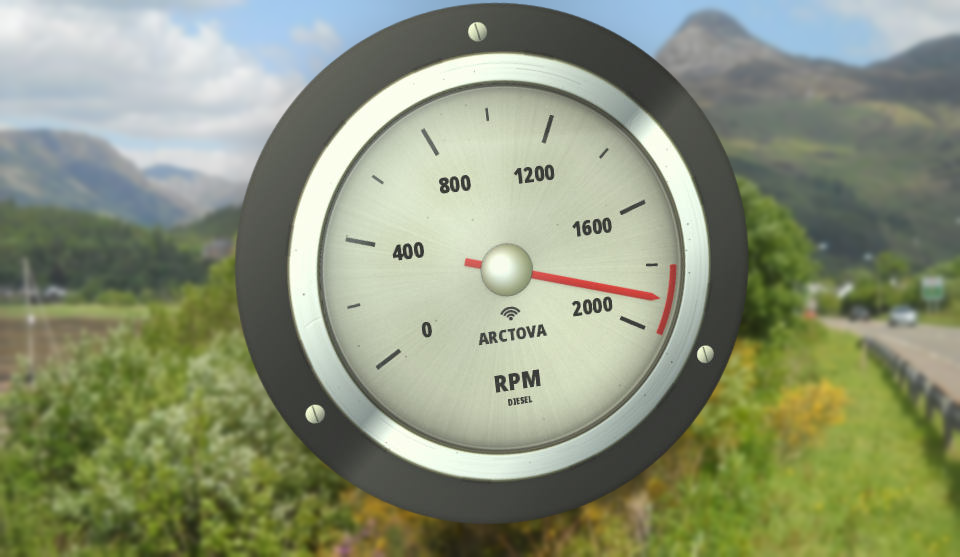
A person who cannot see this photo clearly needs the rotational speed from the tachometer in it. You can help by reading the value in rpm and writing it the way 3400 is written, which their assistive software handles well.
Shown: 1900
